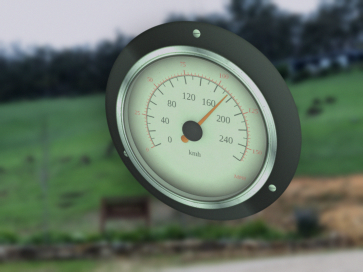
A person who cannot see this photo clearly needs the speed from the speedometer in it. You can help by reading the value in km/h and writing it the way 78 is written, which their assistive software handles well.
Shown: 175
